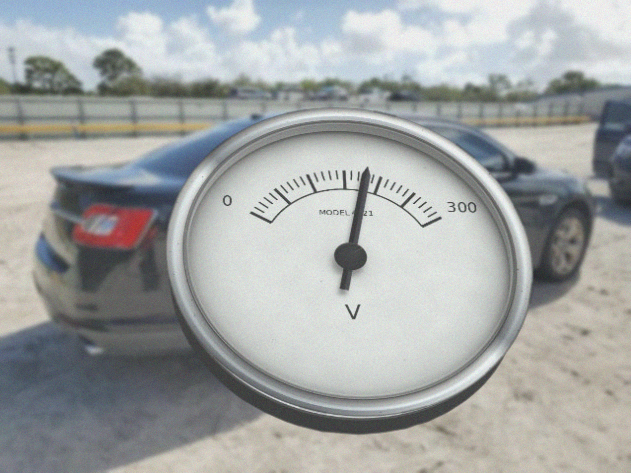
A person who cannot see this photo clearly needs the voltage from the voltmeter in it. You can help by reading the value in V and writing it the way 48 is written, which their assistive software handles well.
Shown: 180
